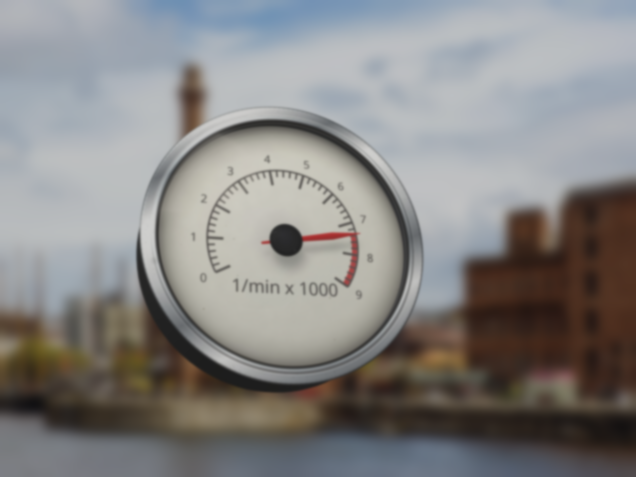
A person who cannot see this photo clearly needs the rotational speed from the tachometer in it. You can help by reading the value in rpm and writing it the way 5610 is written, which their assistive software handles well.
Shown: 7400
